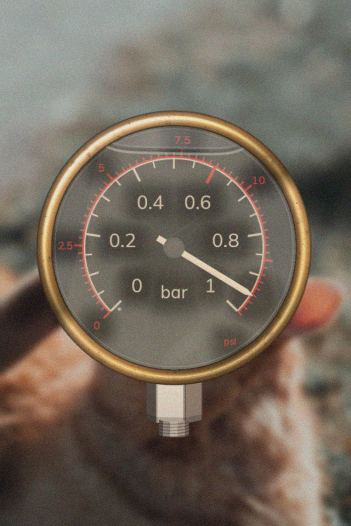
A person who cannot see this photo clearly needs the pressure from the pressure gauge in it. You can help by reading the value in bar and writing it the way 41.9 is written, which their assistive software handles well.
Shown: 0.95
